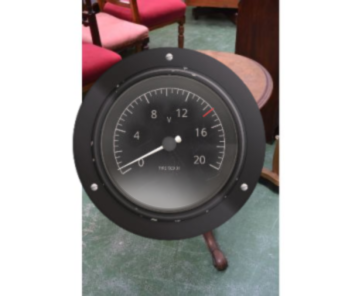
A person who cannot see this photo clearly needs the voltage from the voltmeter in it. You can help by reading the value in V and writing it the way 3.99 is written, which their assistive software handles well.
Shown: 0.5
